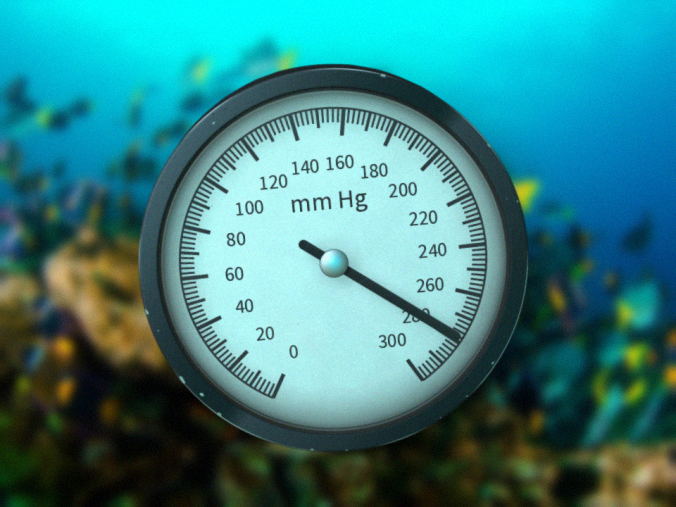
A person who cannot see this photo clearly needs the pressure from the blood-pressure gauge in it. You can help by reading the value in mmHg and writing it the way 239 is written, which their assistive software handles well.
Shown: 278
